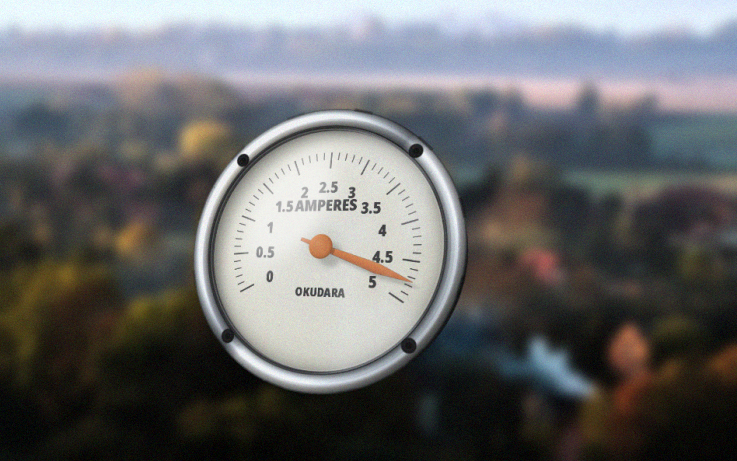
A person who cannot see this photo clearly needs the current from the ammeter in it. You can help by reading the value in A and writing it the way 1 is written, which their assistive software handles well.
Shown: 4.75
